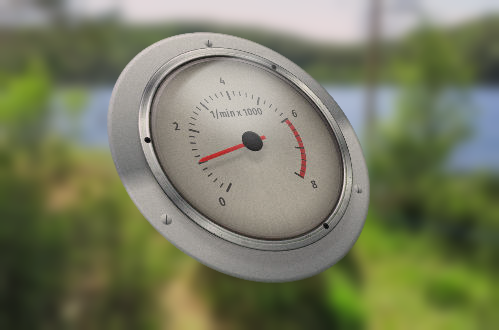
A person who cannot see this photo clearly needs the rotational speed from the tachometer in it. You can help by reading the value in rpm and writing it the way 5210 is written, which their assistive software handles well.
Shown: 1000
